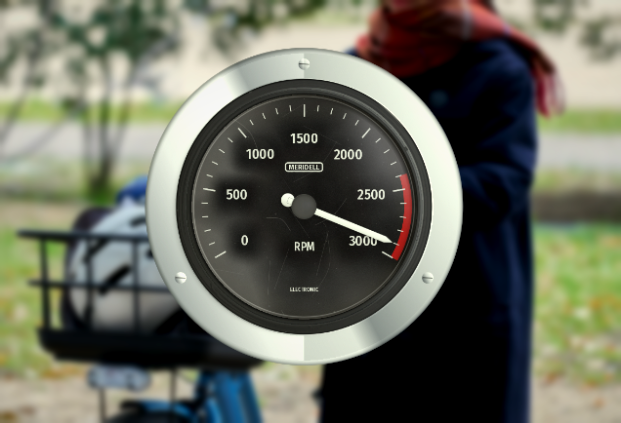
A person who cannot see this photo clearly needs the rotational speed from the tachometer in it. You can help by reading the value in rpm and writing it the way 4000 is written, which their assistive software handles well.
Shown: 2900
